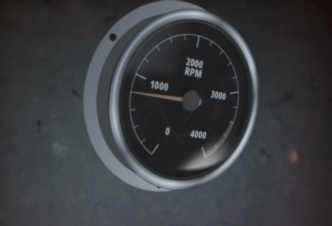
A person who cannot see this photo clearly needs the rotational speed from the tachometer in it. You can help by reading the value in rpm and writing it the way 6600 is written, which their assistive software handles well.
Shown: 800
